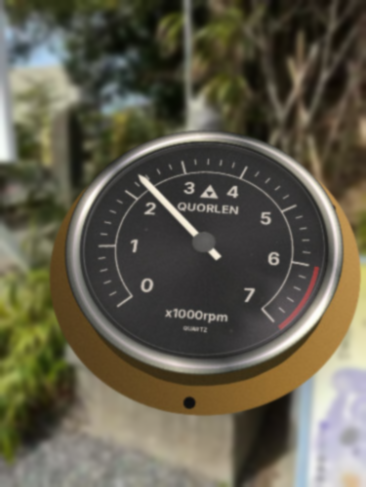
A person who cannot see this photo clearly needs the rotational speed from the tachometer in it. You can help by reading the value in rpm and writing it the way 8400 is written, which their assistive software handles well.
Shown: 2300
